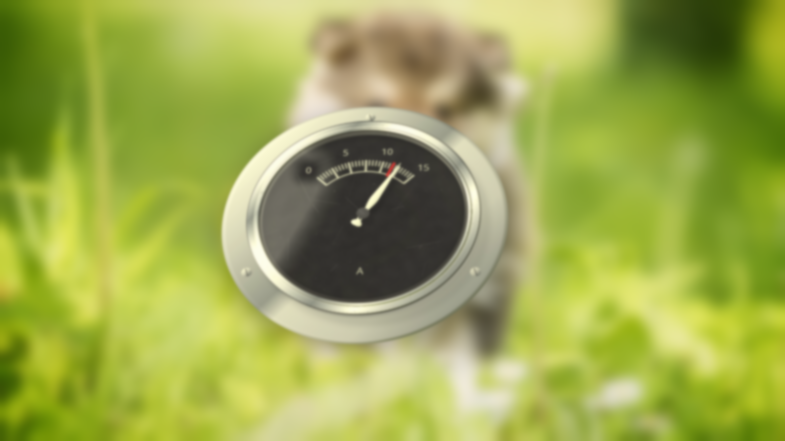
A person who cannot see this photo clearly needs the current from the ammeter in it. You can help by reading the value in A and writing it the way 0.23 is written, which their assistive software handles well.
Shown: 12.5
